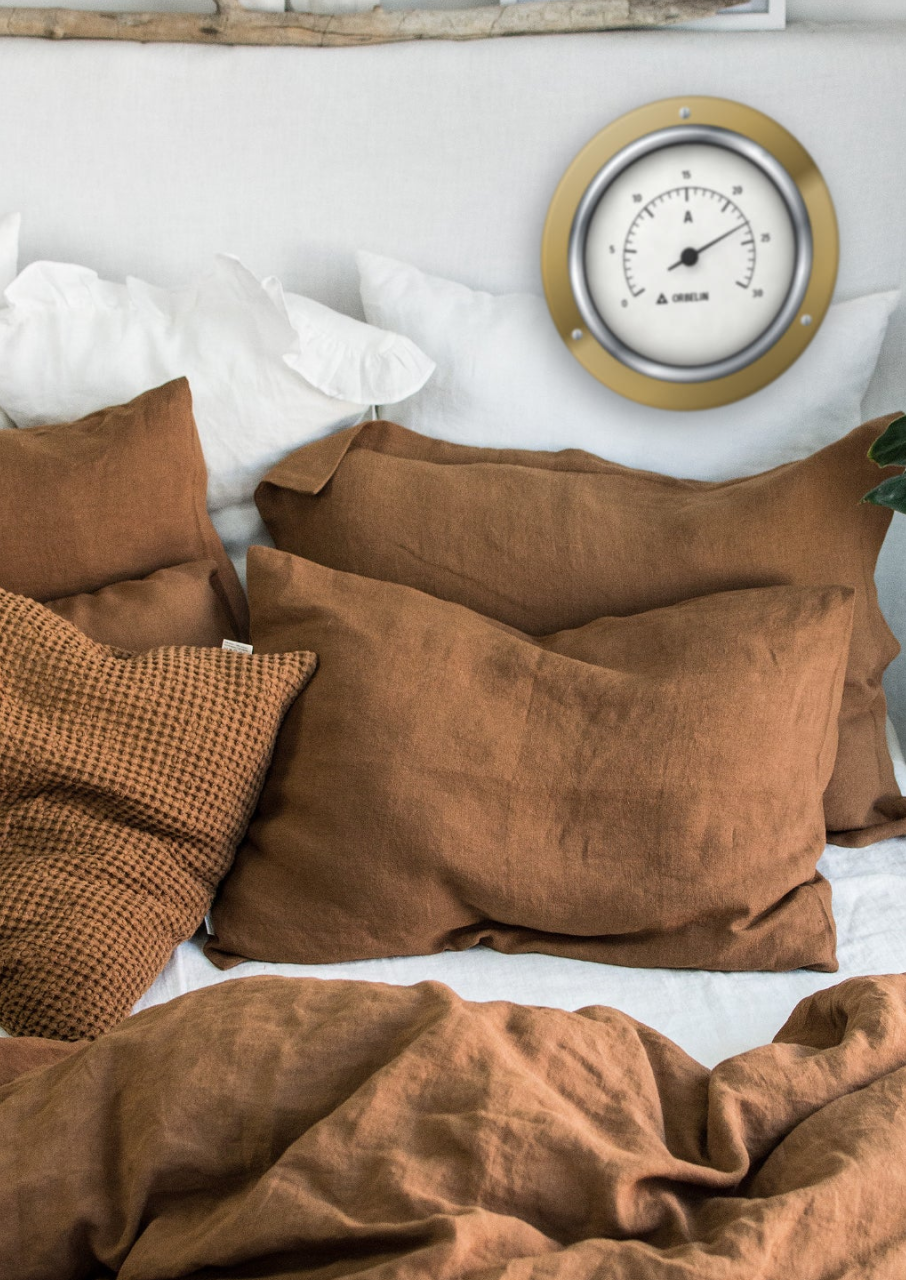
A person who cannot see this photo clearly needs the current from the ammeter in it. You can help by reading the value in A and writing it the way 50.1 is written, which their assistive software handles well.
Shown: 23
